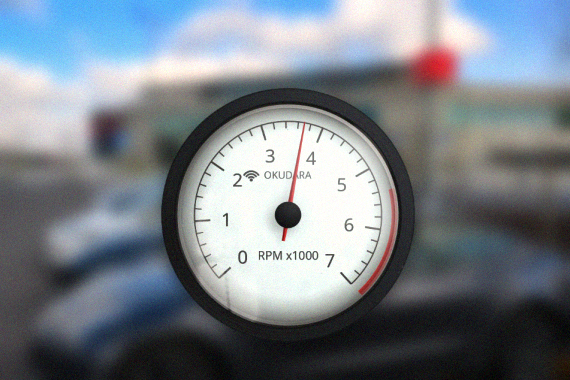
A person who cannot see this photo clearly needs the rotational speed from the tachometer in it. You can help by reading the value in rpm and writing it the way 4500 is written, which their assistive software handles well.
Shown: 3700
